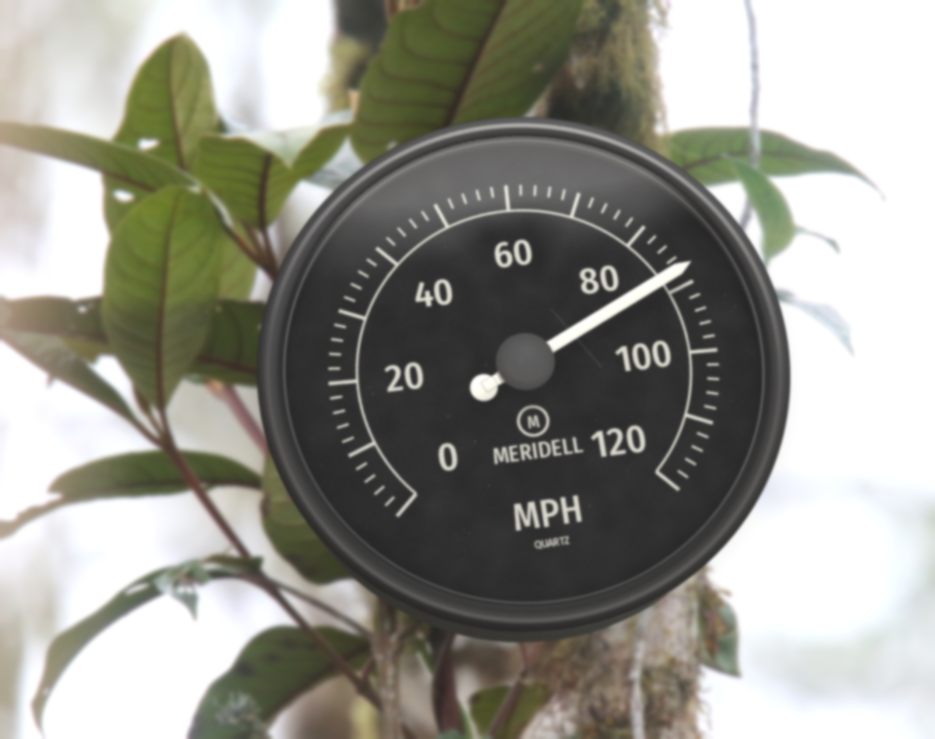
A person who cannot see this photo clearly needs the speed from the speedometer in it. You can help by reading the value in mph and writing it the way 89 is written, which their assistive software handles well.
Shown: 88
